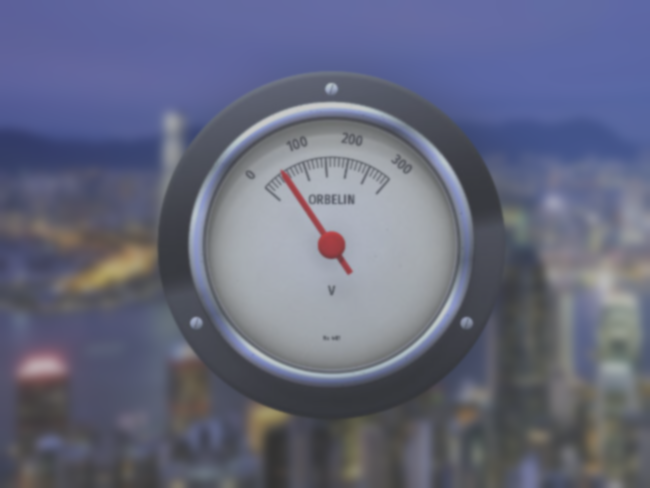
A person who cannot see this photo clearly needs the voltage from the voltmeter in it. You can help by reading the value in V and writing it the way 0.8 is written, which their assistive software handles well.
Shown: 50
